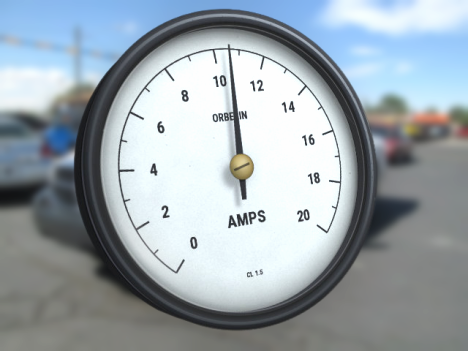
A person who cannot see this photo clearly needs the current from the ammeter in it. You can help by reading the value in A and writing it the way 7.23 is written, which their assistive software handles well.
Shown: 10.5
